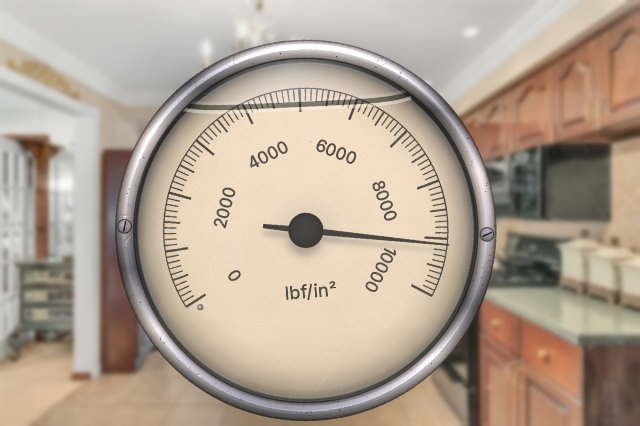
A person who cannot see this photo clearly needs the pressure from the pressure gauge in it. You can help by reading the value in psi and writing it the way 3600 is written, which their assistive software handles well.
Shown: 9100
